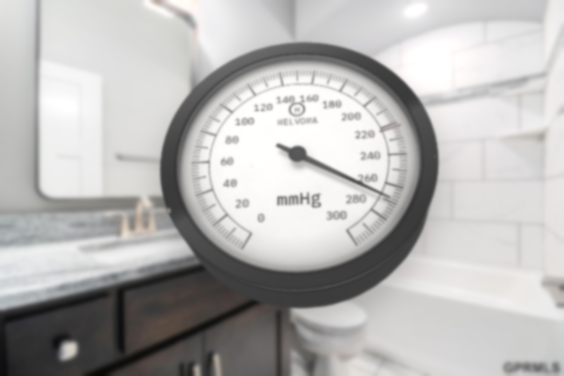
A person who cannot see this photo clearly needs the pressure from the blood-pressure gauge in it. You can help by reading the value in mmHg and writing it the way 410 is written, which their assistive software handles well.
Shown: 270
